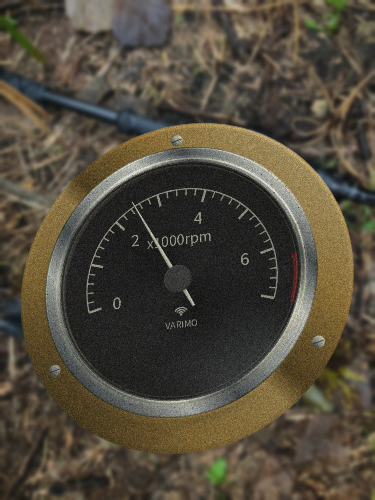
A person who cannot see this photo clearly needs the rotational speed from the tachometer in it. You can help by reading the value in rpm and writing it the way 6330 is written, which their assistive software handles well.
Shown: 2500
